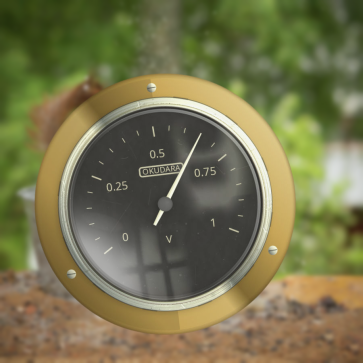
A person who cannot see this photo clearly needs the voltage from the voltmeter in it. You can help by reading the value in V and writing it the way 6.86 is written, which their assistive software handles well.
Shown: 0.65
